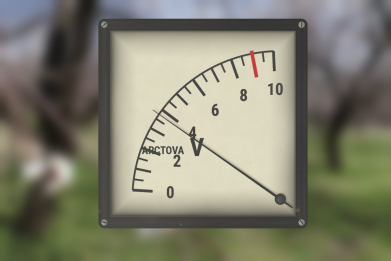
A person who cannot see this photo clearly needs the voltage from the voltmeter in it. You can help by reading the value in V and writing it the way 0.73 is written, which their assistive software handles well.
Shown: 3.75
